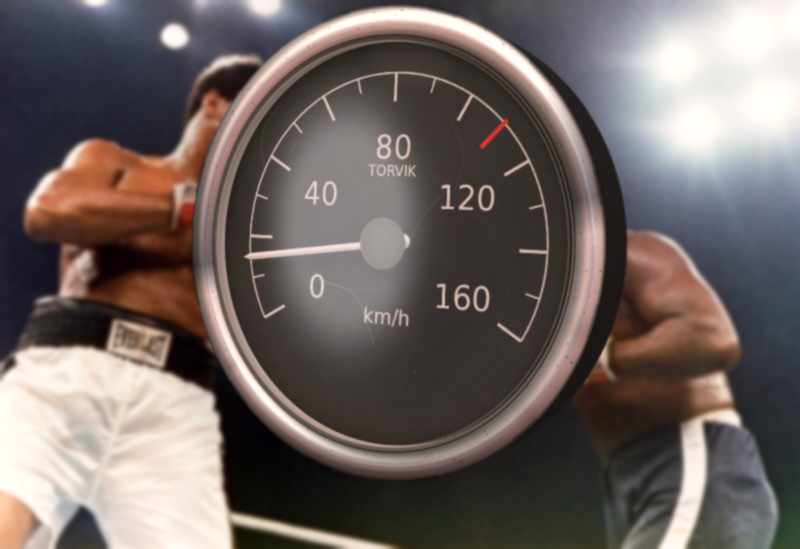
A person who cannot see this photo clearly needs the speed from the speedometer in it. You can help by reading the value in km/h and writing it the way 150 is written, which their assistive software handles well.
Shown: 15
